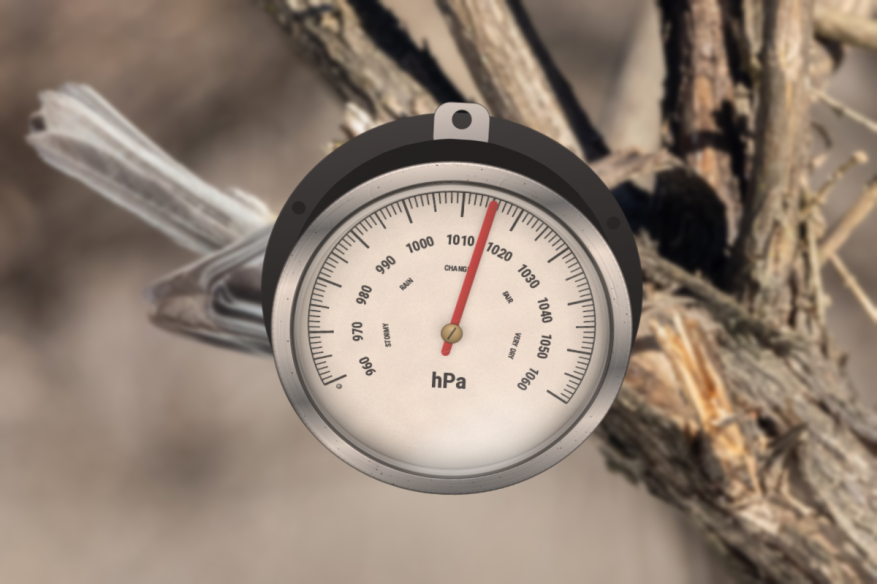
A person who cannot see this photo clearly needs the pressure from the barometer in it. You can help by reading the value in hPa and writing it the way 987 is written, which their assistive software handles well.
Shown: 1015
